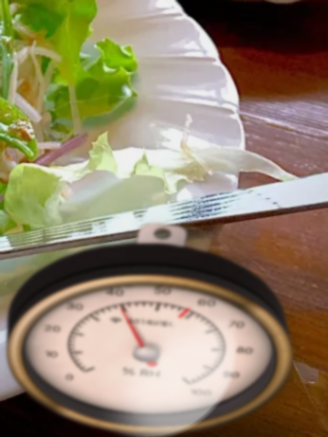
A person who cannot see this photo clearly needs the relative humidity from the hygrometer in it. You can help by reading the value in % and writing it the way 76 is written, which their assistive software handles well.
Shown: 40
